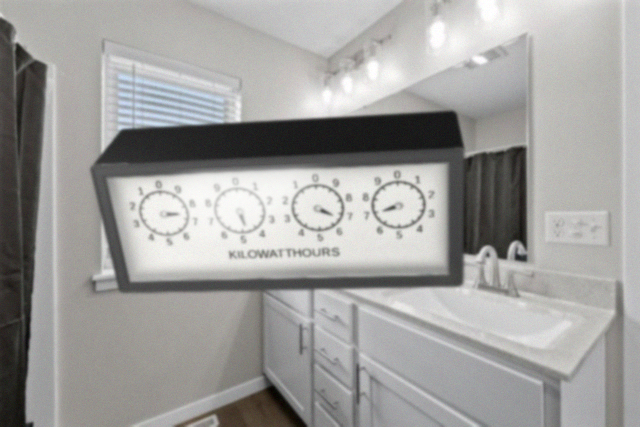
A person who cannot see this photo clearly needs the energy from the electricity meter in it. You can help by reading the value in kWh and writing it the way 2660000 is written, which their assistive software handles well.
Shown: 7467
